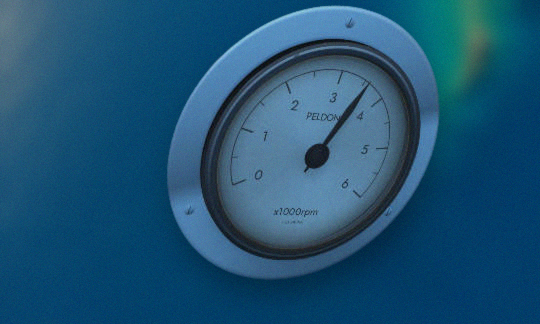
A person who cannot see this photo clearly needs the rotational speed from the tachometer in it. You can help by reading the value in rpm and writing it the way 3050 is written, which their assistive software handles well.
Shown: 3500
